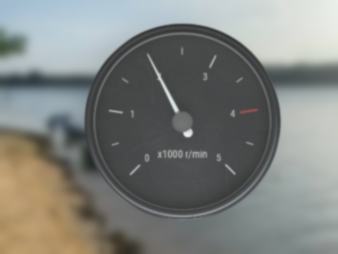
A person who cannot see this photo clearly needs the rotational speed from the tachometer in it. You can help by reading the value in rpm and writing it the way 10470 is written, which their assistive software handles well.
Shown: 2000
